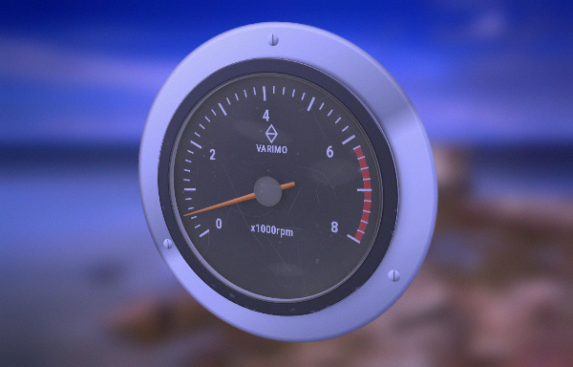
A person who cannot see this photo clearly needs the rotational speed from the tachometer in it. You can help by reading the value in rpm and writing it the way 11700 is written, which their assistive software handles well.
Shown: 500
